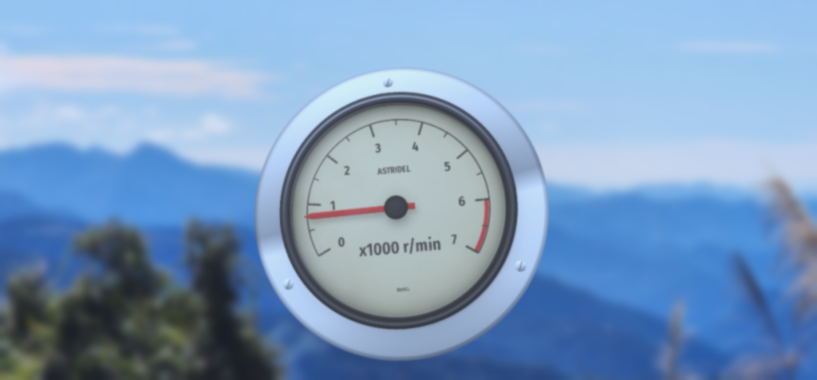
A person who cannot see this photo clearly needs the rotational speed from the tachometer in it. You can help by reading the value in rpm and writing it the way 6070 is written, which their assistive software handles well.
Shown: 750
